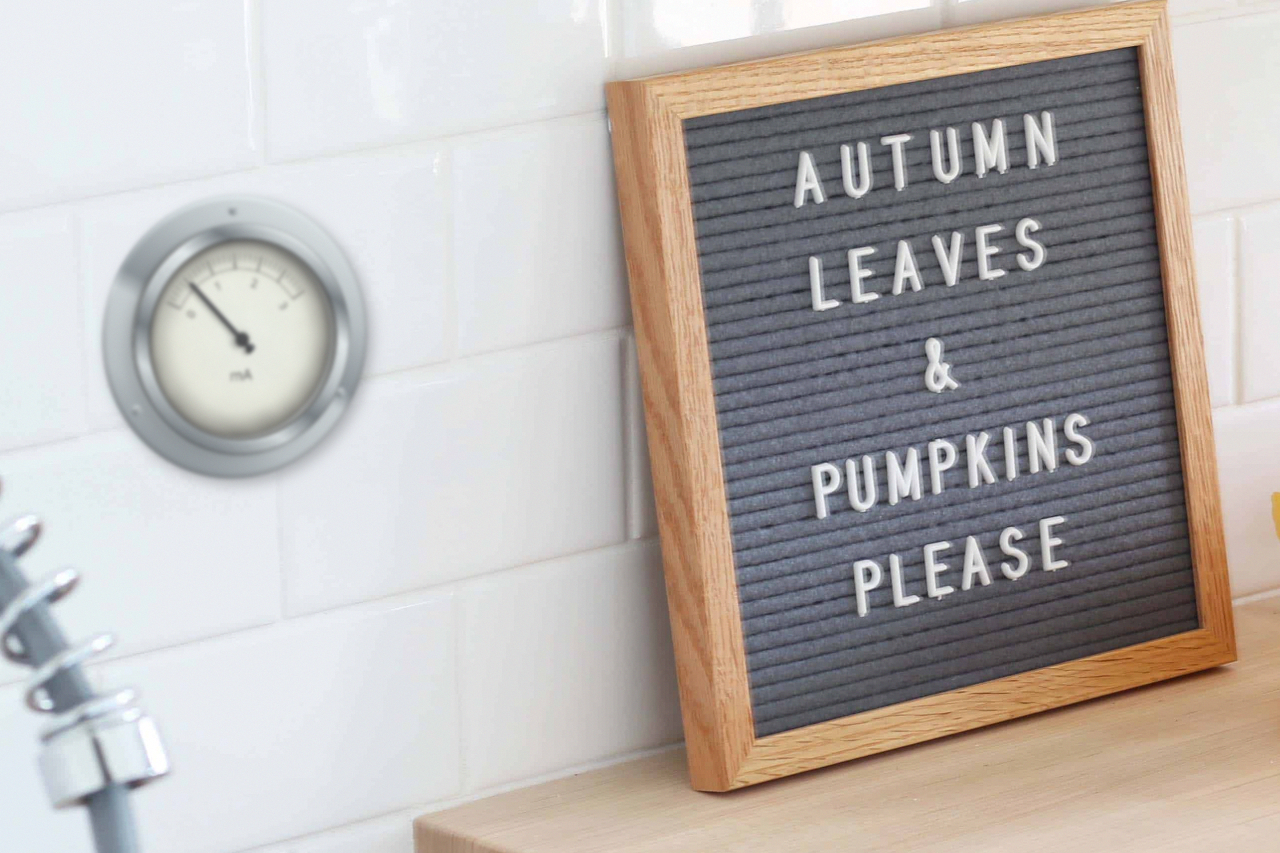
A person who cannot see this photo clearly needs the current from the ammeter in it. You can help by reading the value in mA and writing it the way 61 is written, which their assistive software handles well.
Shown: 0.5
